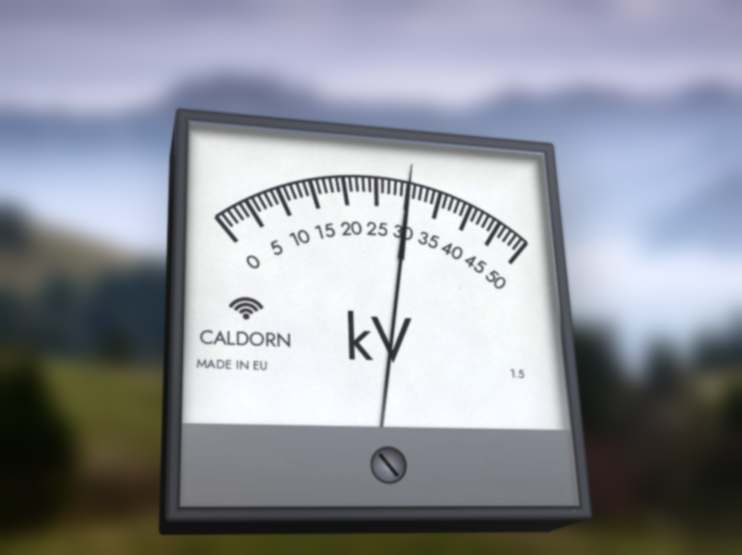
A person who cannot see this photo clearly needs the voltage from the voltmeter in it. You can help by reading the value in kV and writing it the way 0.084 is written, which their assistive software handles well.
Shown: 30
